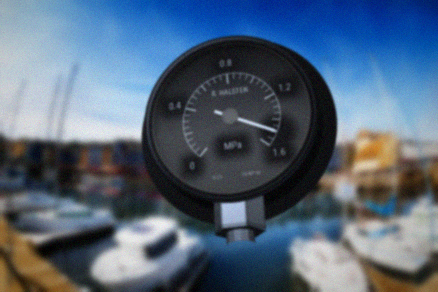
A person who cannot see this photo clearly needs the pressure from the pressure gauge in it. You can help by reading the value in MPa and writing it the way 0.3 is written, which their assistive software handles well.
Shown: 1.5
